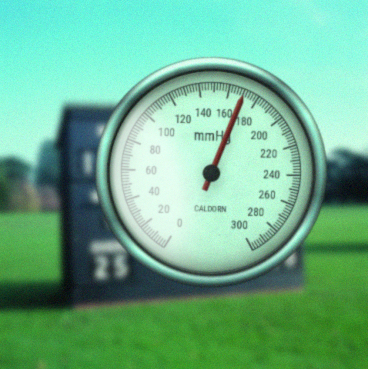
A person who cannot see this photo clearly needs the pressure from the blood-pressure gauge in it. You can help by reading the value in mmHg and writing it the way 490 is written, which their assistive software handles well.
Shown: 170
